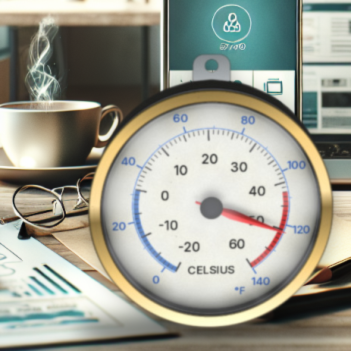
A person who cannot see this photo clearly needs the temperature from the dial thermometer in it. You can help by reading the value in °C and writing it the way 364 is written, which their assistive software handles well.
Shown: 50
